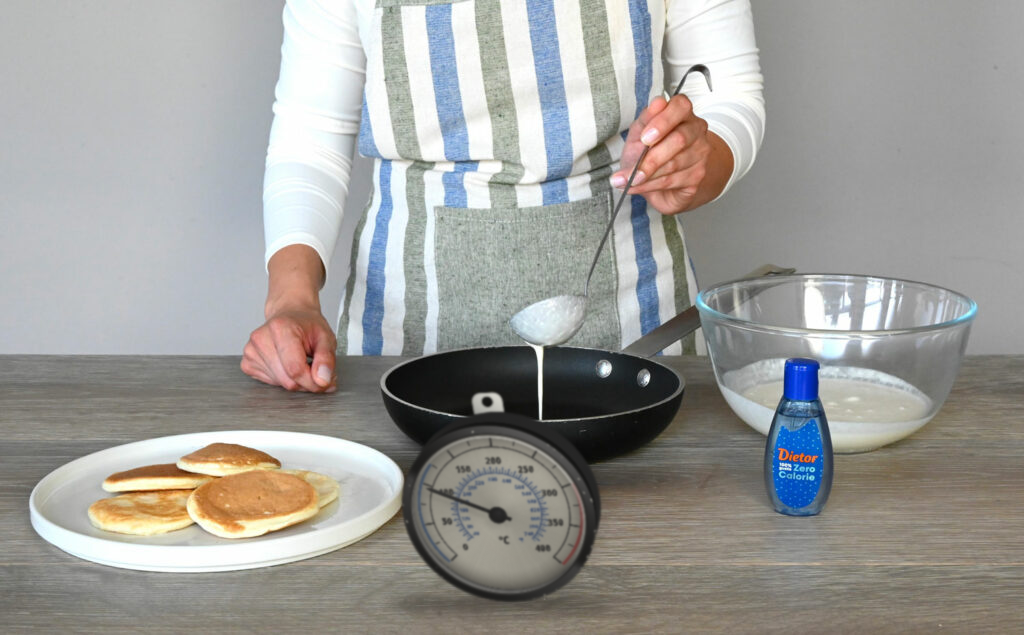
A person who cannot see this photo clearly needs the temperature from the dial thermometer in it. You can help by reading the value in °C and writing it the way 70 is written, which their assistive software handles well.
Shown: 100
